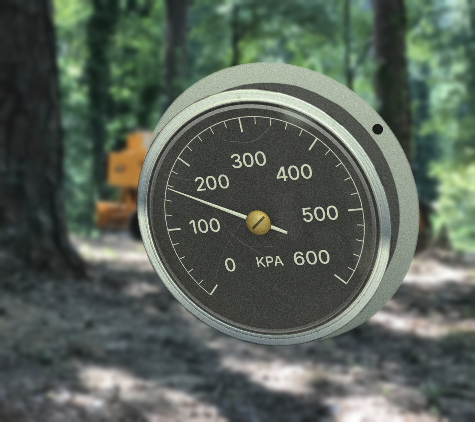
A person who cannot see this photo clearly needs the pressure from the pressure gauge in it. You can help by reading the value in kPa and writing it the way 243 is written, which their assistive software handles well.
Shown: 160
